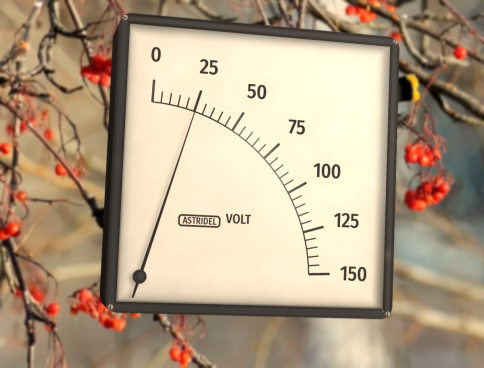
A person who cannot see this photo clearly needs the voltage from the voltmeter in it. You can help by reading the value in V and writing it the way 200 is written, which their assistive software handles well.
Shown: 25
